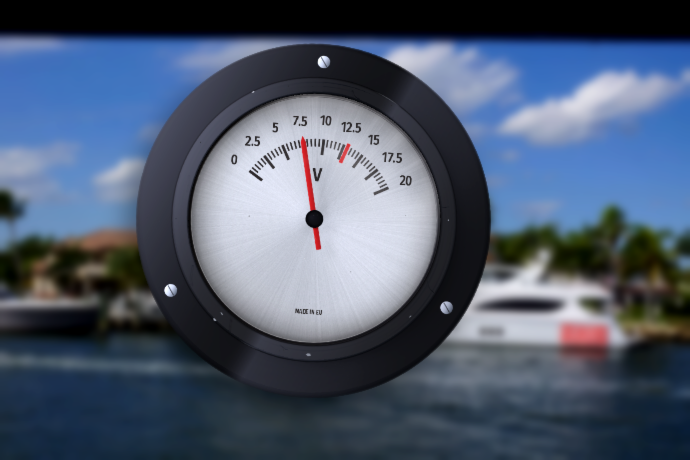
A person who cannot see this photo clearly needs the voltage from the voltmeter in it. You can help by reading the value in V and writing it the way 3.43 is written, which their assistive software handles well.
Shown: 7.5
